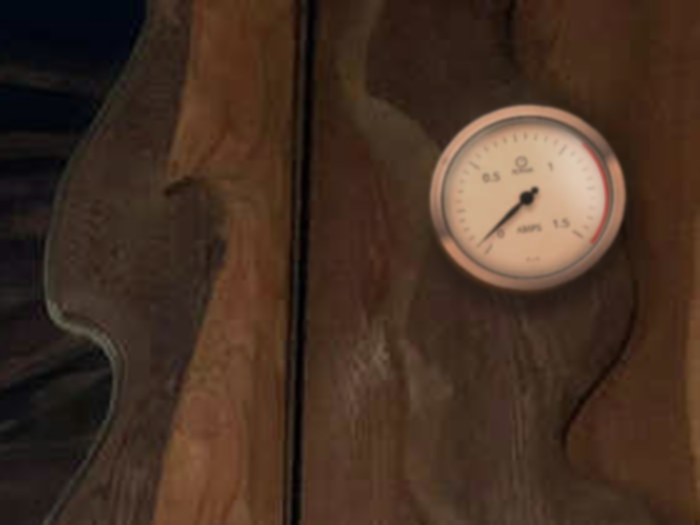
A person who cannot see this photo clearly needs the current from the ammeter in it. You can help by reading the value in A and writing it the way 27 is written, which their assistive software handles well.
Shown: 0.05
